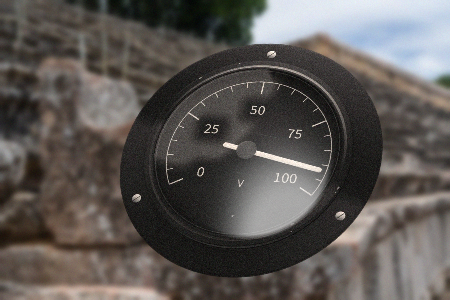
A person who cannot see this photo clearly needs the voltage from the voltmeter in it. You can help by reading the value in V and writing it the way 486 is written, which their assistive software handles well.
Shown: 92.5
